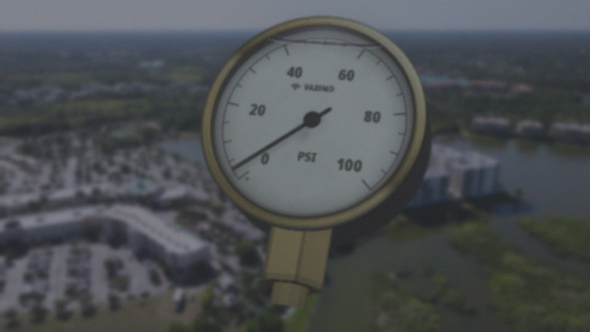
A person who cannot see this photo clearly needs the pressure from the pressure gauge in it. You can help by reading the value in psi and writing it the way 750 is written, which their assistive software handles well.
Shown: 2.5
